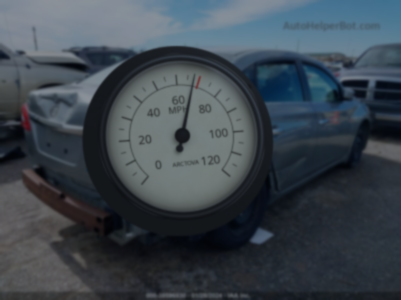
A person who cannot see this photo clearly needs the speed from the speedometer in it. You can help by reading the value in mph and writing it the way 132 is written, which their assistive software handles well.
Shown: 67.5
